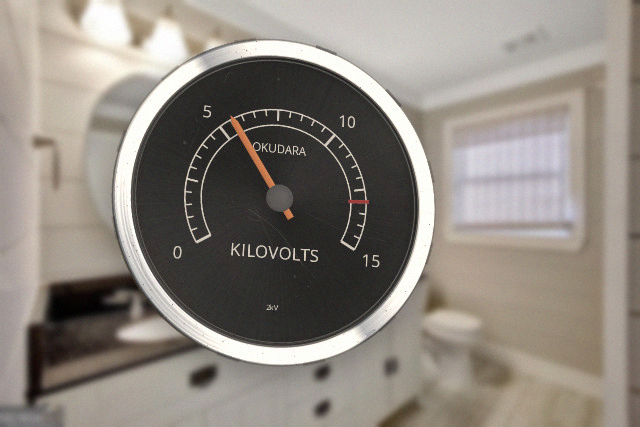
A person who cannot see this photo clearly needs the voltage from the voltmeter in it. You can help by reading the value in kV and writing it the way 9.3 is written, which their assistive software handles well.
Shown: 5.5
